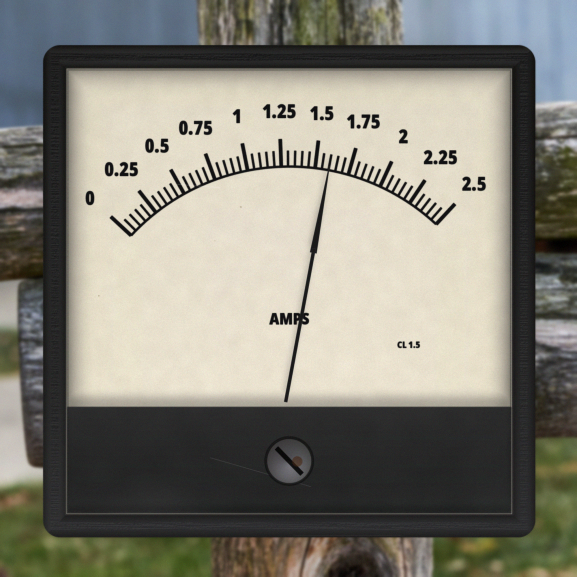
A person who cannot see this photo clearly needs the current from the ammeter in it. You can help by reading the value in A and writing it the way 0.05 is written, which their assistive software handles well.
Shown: 1.6
